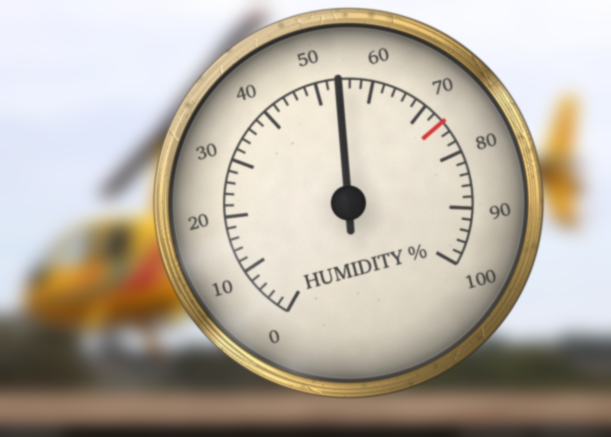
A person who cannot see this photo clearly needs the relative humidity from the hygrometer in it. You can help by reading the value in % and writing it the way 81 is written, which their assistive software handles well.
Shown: 54
